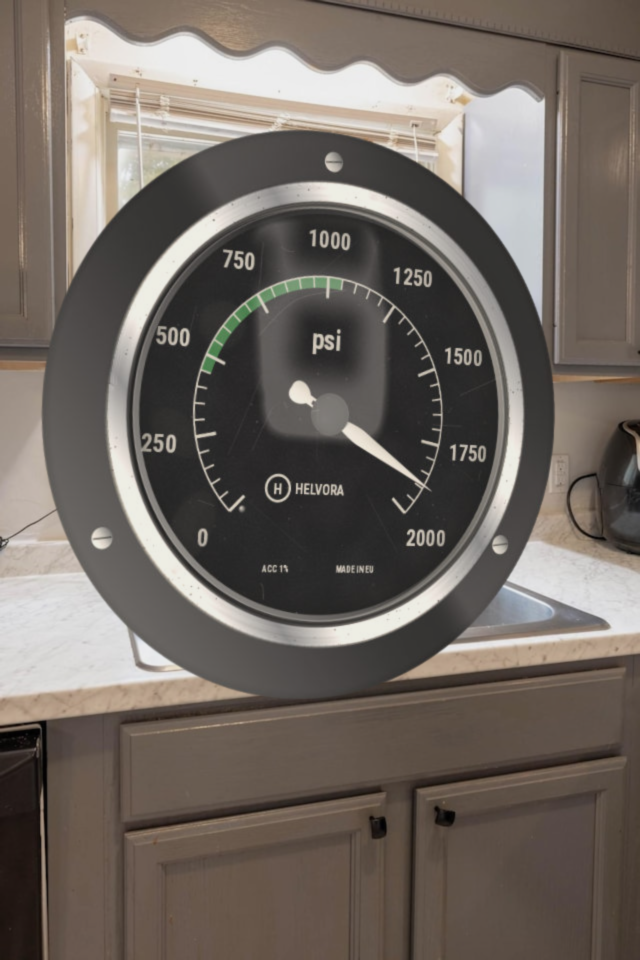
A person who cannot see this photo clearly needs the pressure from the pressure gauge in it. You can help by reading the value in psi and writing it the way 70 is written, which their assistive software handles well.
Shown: 1900
